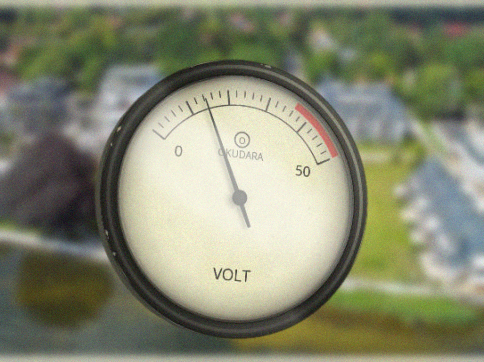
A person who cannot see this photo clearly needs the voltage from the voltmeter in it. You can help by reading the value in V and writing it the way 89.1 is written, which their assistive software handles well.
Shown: 14
